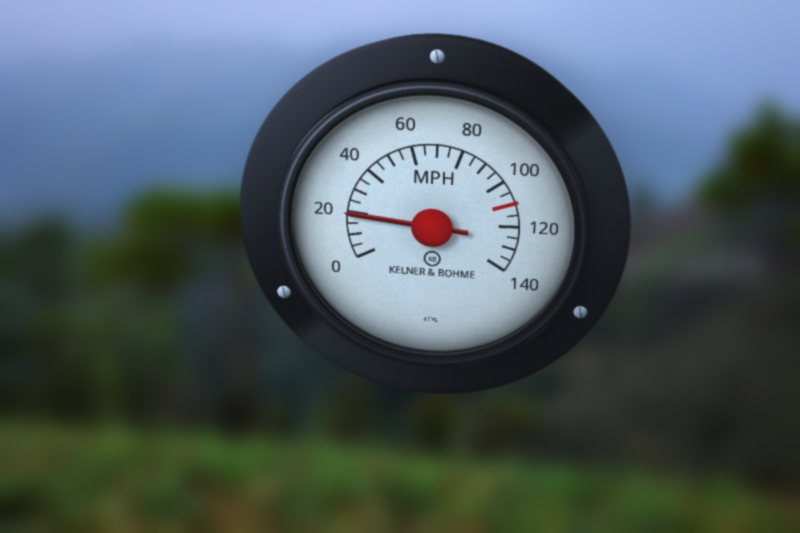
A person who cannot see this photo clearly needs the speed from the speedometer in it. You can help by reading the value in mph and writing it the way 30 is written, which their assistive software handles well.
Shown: 20
